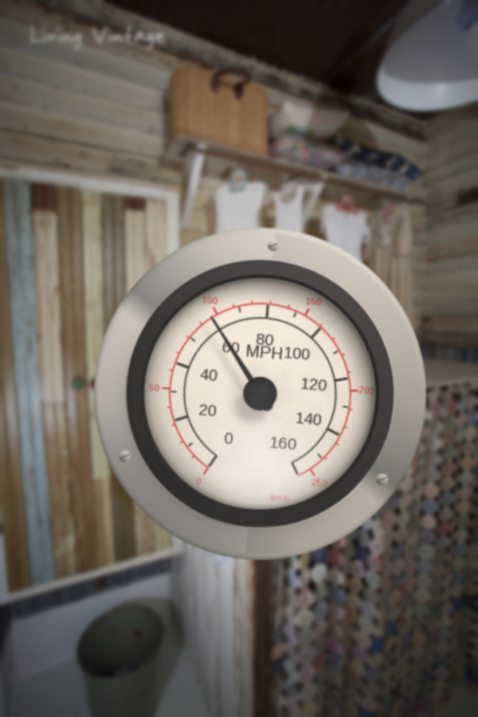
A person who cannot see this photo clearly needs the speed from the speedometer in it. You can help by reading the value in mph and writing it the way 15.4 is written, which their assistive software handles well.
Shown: 60
